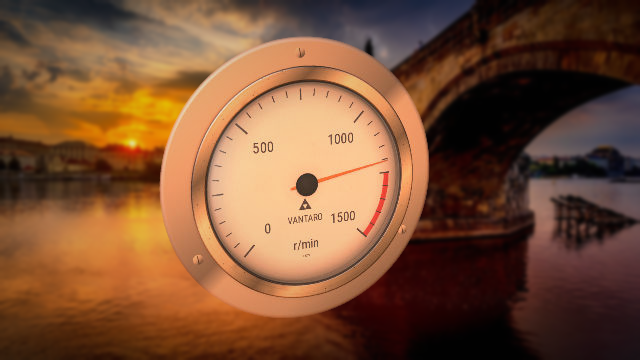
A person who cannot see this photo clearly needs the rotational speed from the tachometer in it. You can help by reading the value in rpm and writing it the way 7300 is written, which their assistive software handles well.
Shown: 1200
